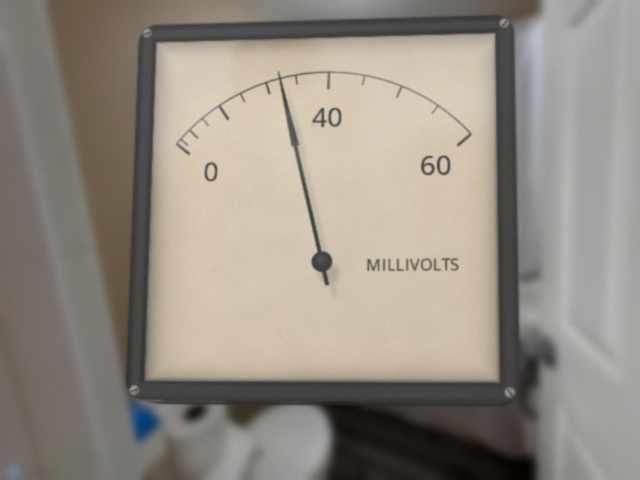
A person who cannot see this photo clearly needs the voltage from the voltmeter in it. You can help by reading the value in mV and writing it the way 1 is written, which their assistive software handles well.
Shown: 32.5
